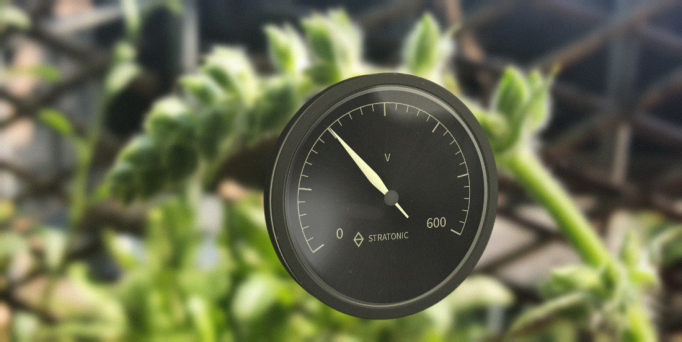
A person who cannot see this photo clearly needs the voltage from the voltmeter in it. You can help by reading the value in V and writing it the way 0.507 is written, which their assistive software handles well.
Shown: 200
